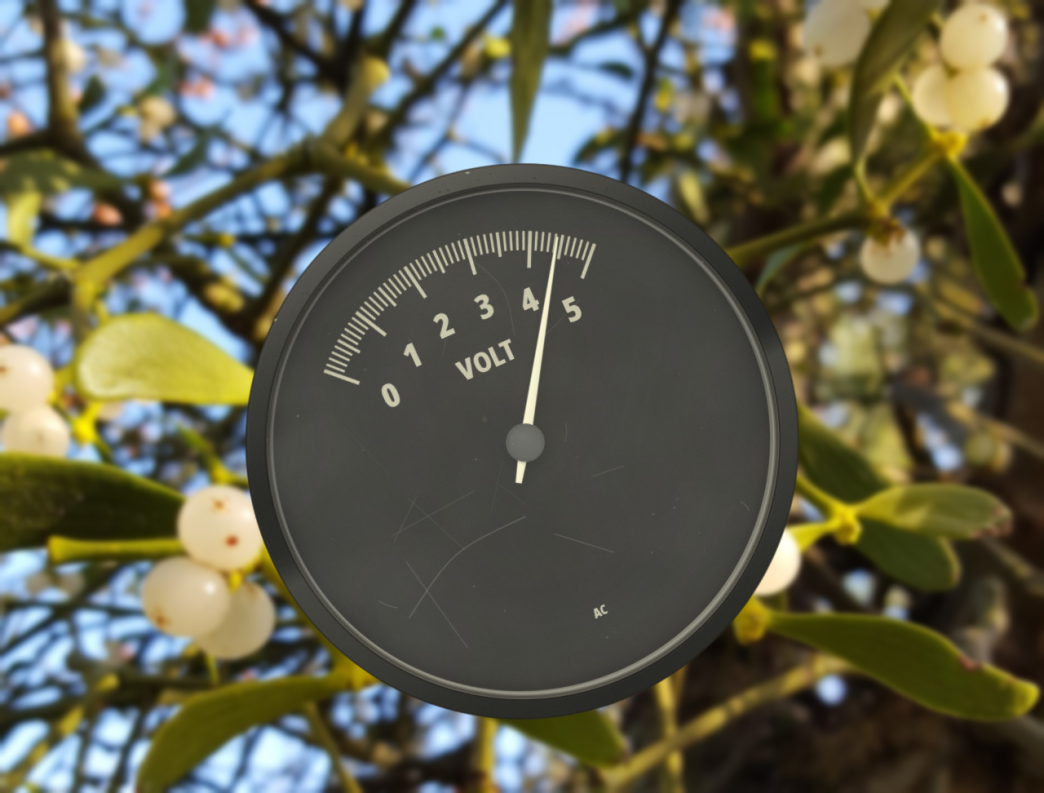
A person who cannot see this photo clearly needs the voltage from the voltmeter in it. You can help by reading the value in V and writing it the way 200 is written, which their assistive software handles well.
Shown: 4.4
